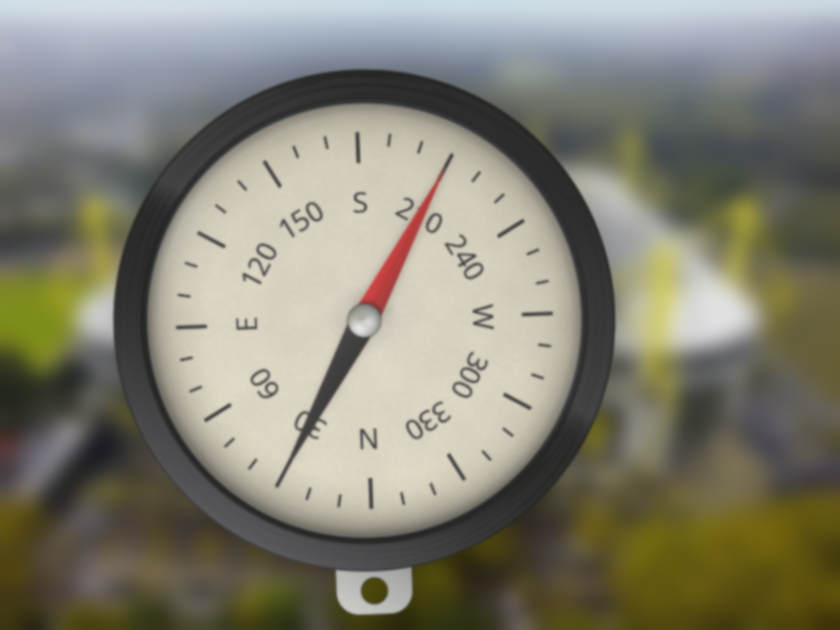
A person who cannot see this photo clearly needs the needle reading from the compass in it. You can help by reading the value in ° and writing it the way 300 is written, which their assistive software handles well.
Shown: 210
